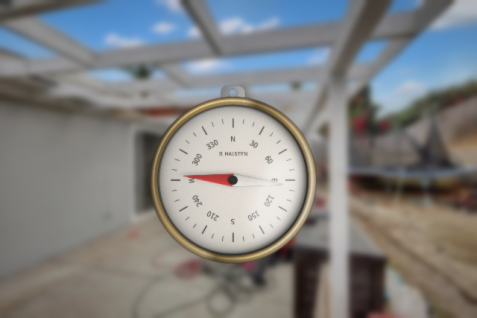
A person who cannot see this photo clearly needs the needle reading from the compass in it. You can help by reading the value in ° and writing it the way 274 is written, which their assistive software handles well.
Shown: 275
